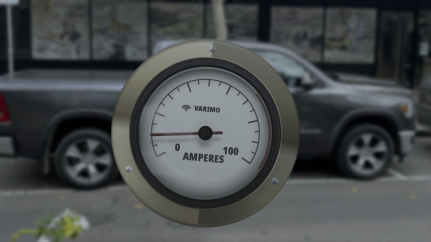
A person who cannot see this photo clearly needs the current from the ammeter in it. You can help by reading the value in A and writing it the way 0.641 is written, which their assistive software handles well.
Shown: 10
